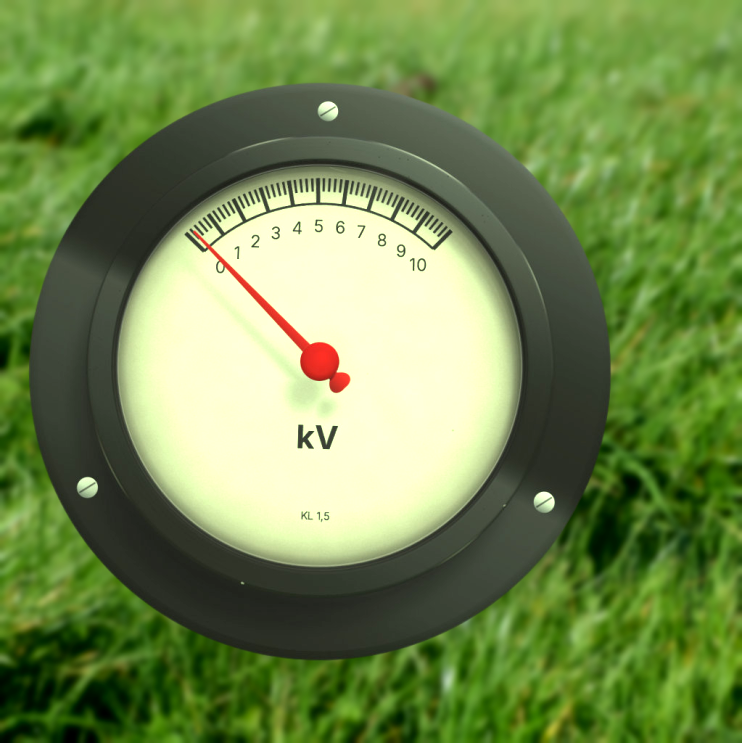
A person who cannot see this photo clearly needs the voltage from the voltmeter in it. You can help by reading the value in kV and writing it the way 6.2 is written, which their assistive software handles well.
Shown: 0.2
